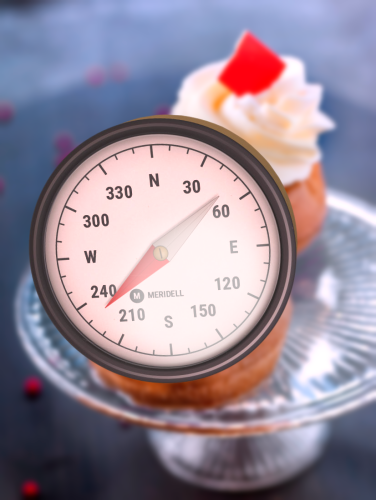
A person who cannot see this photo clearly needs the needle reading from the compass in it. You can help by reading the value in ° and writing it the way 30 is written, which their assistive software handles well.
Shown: 230
